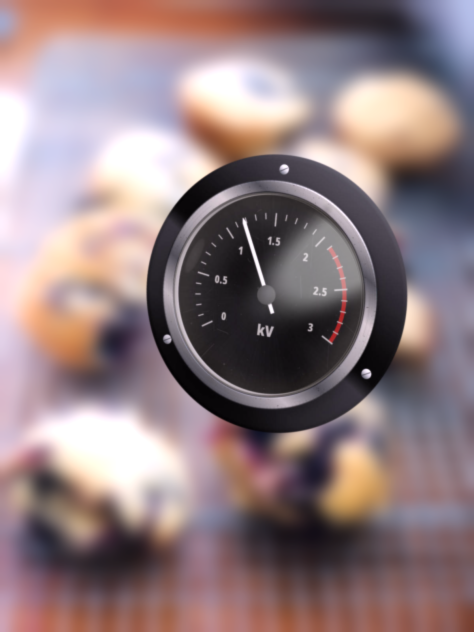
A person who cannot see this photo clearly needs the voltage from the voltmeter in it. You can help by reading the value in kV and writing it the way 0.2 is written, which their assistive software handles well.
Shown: 1.2
